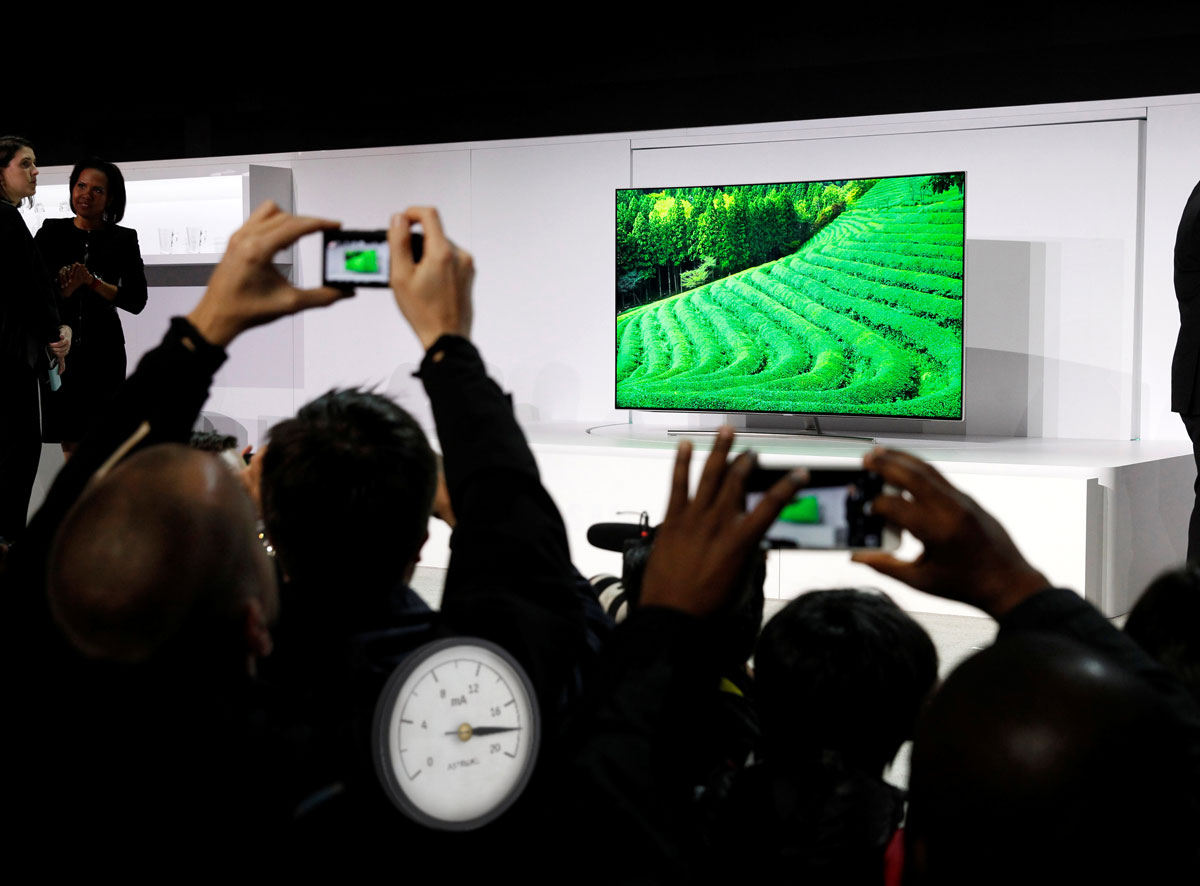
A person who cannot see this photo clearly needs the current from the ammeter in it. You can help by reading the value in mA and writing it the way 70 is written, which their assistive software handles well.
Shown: 18
